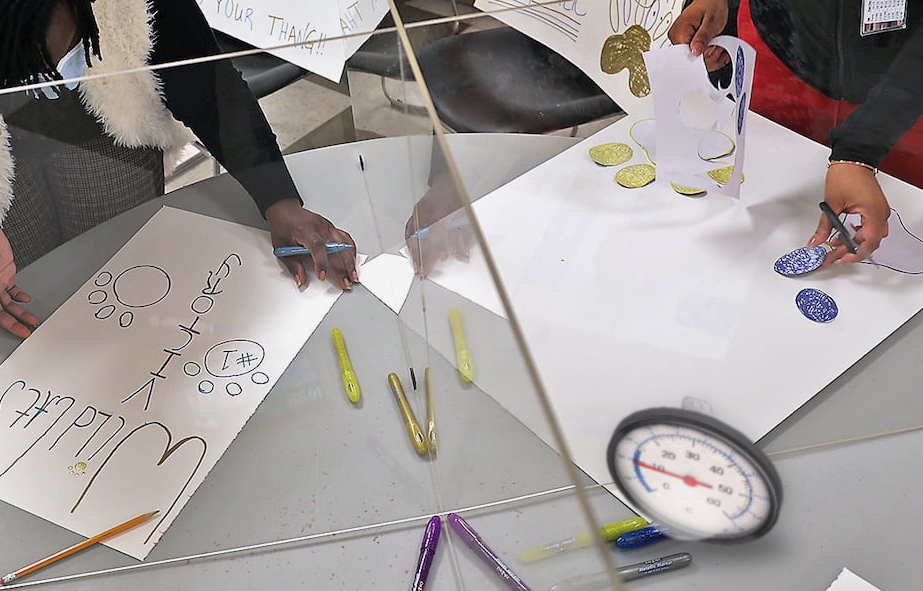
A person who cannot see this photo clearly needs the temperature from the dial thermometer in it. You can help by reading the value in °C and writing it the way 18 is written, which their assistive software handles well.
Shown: 10
